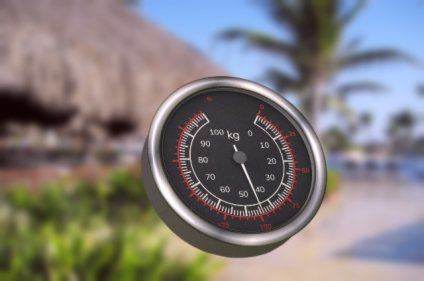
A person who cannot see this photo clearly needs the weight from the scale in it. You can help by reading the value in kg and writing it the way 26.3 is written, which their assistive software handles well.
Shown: 45
